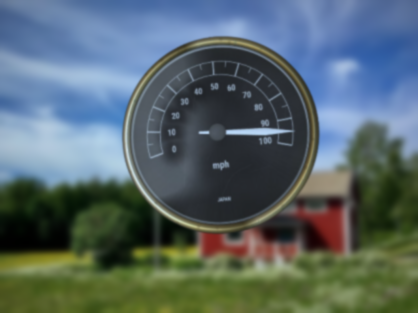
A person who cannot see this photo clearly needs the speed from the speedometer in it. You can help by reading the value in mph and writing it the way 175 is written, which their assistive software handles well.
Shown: 95
